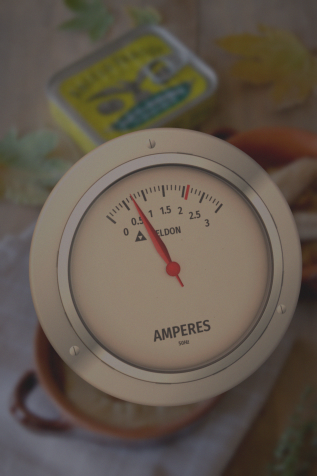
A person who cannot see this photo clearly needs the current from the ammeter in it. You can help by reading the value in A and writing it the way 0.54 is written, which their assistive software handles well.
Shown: 0.7
